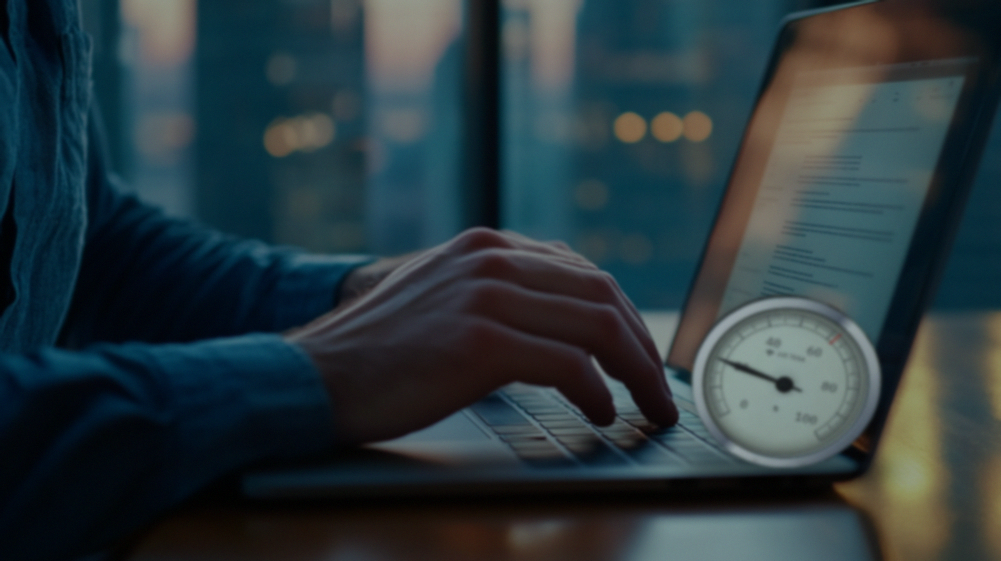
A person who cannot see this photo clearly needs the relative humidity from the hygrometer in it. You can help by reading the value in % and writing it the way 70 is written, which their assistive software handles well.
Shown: 20
